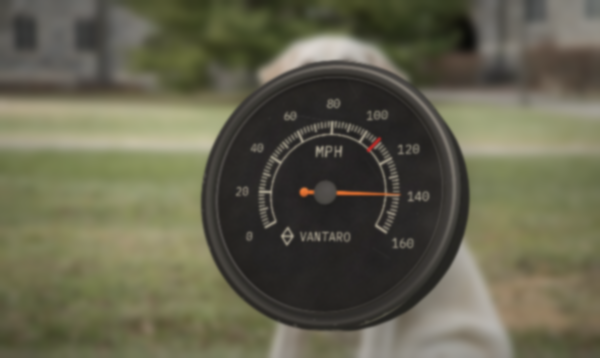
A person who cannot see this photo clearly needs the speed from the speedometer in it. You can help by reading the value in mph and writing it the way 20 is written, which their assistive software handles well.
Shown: 140
